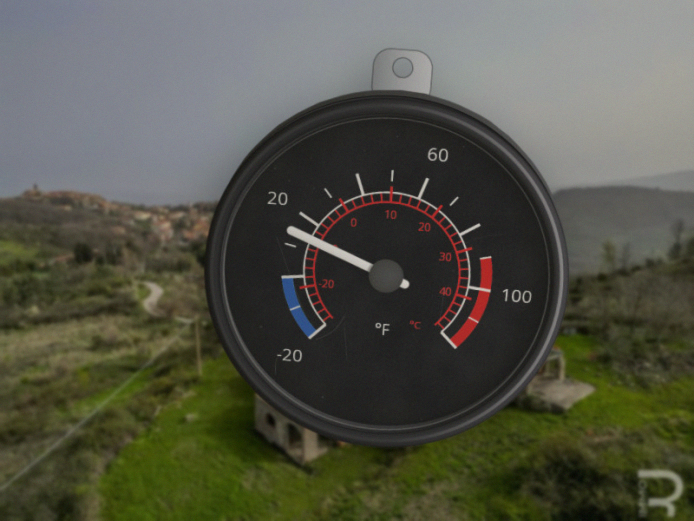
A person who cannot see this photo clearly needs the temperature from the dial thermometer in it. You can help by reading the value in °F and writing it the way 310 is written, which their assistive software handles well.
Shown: 15
